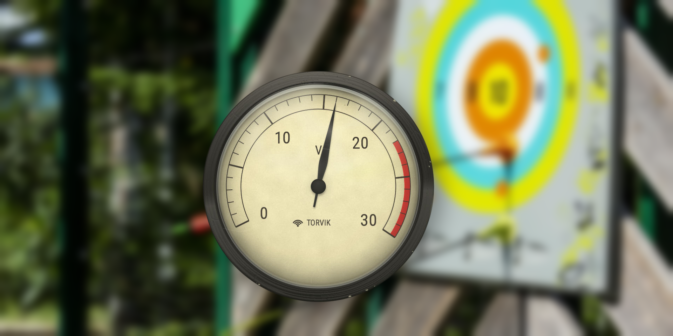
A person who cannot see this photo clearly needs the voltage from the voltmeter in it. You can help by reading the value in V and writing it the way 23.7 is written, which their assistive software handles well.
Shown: 16
